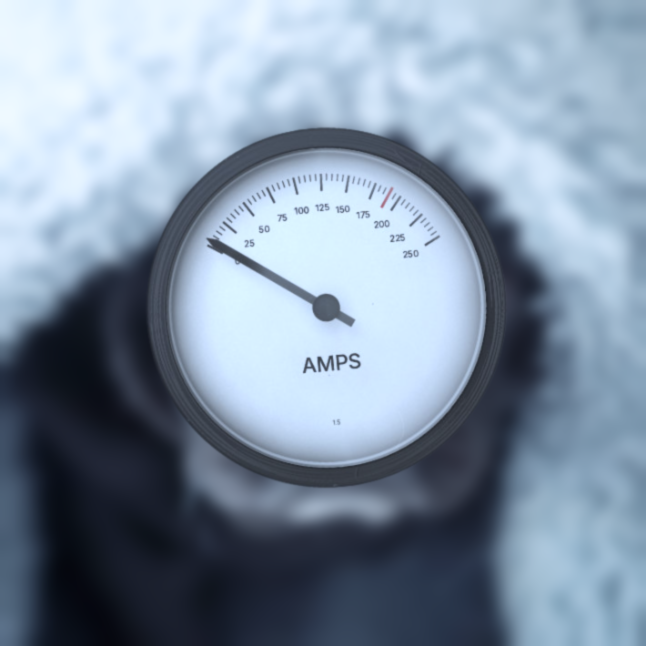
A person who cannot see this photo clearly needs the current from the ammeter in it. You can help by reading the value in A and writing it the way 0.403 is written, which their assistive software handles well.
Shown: 5
